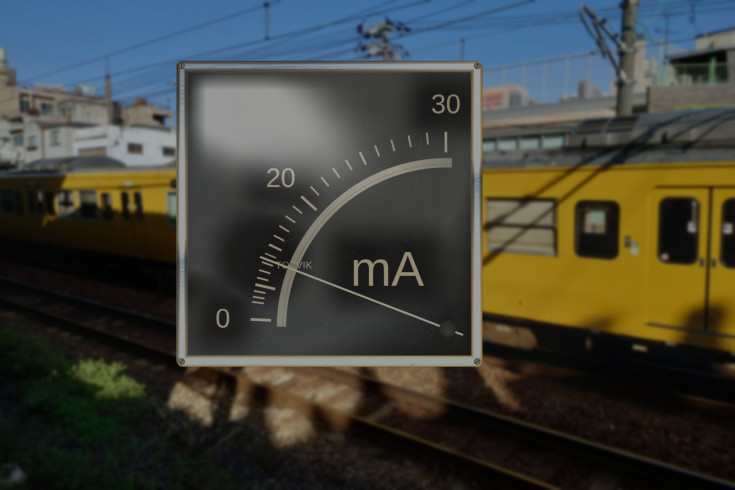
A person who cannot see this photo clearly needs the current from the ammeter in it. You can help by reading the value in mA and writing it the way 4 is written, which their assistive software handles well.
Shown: 13.5
